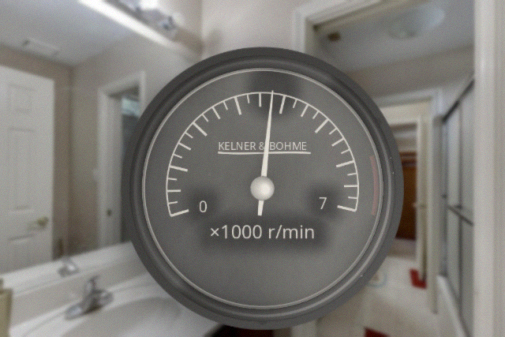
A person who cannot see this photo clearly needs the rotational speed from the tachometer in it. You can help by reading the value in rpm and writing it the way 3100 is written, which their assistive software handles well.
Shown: 3750
